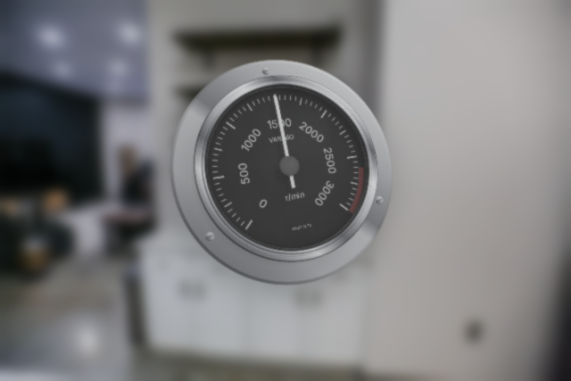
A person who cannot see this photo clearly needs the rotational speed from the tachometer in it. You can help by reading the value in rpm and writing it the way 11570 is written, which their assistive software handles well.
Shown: 1500
